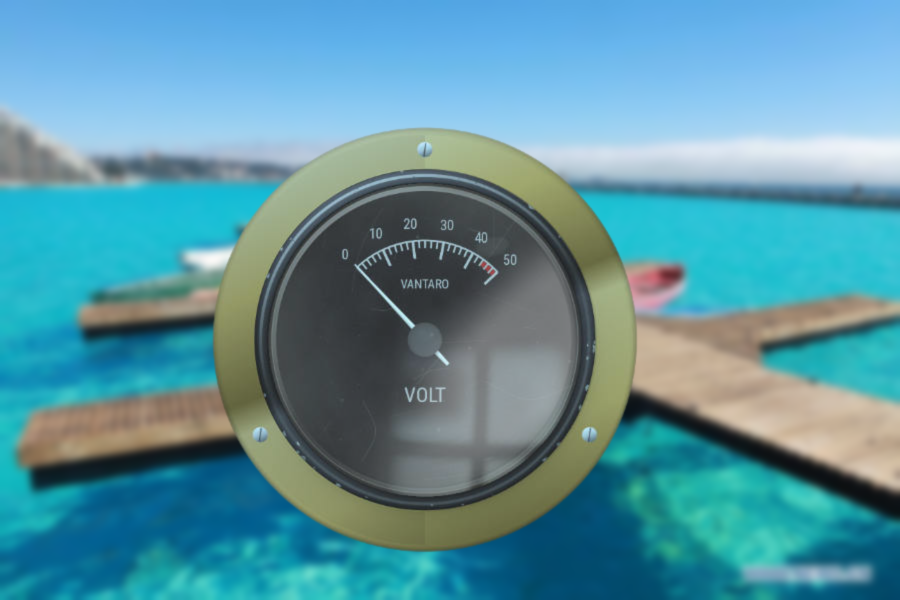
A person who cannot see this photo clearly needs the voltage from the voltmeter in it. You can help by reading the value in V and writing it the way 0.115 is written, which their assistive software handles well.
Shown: 0
